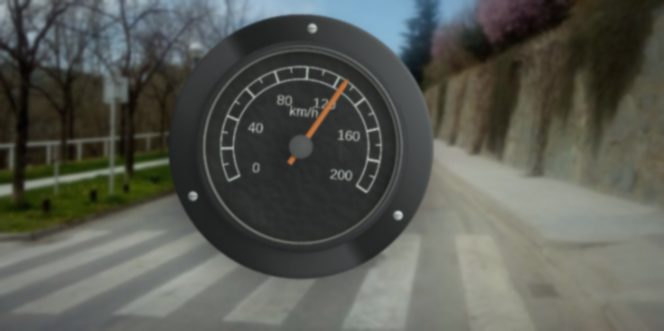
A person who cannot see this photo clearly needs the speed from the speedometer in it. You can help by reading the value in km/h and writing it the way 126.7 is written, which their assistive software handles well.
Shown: 125
